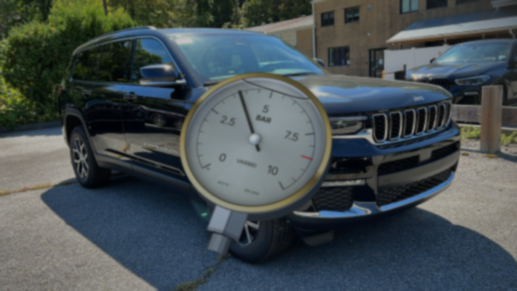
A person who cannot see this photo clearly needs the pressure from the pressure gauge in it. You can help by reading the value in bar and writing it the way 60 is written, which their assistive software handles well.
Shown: 3.75
